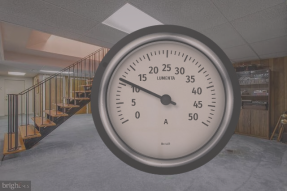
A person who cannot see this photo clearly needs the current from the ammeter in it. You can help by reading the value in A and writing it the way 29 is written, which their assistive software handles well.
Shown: 11
